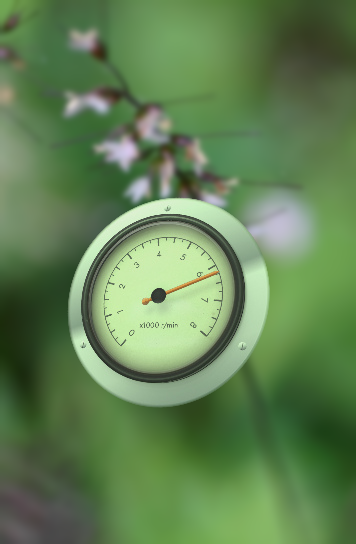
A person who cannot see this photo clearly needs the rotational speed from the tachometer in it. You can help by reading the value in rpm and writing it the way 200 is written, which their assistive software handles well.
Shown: 6250
